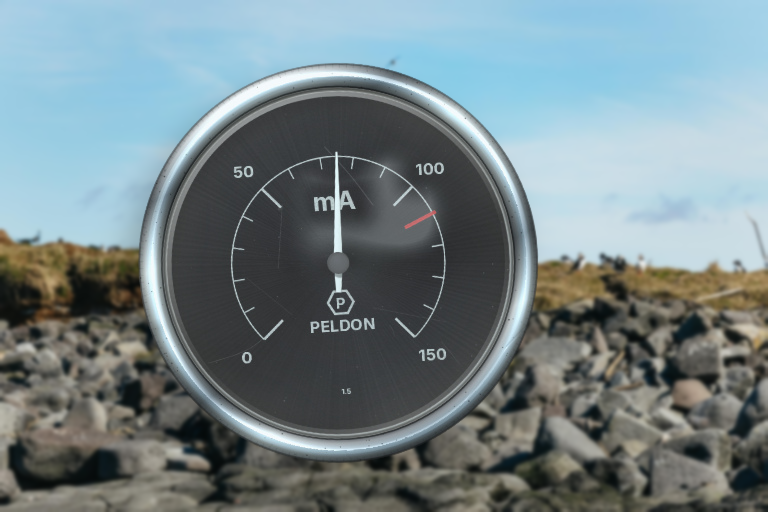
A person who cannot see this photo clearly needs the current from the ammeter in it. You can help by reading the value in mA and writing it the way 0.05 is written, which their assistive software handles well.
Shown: 75
